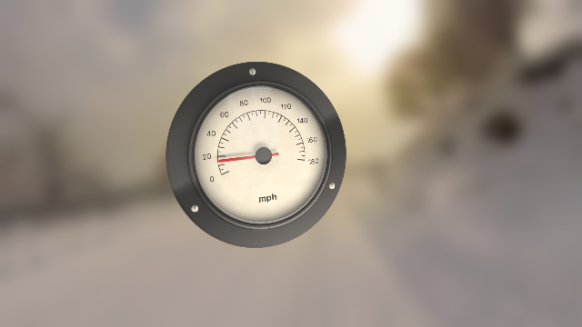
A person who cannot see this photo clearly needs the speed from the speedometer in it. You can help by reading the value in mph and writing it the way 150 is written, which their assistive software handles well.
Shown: 15
